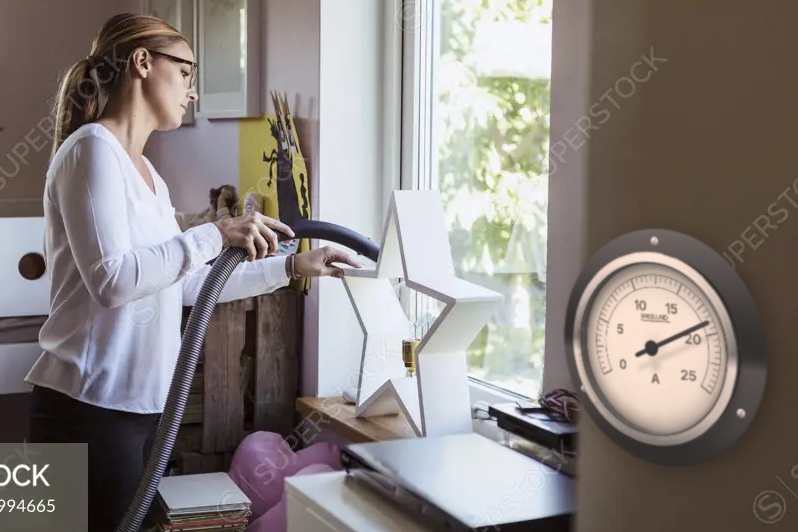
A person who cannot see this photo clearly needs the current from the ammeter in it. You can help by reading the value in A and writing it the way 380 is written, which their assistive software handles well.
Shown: 19
